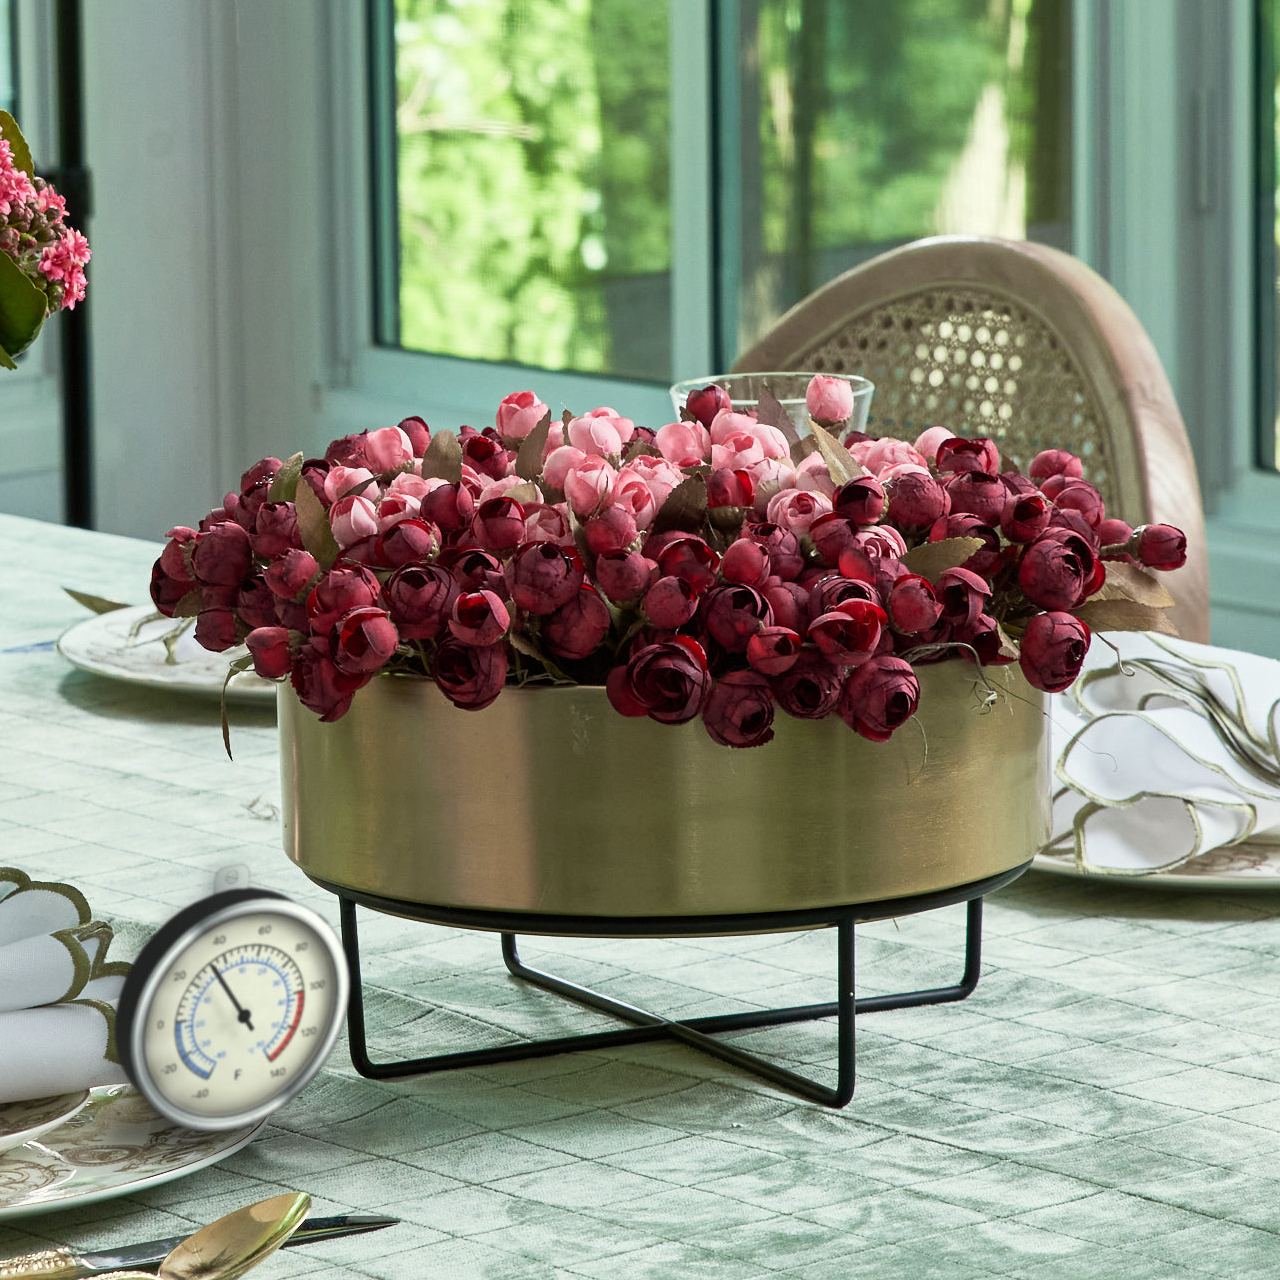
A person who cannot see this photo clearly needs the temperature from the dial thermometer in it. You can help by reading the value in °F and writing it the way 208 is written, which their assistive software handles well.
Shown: 32
